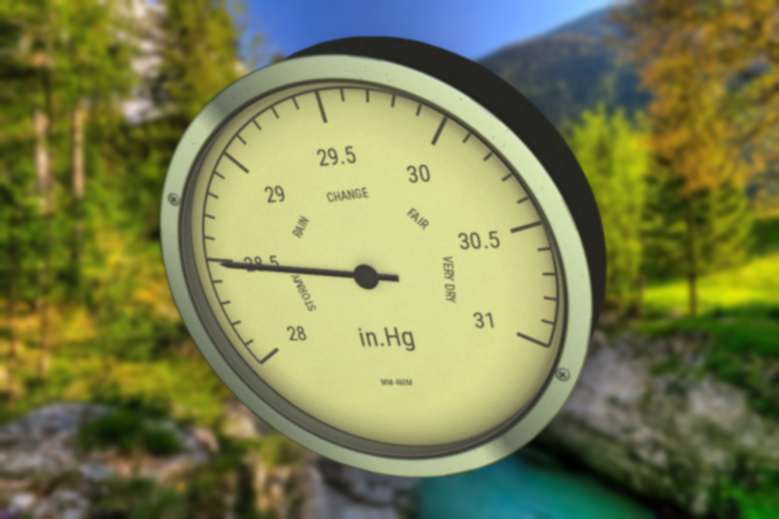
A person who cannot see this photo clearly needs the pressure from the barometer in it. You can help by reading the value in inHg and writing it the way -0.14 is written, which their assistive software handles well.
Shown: 28.5
